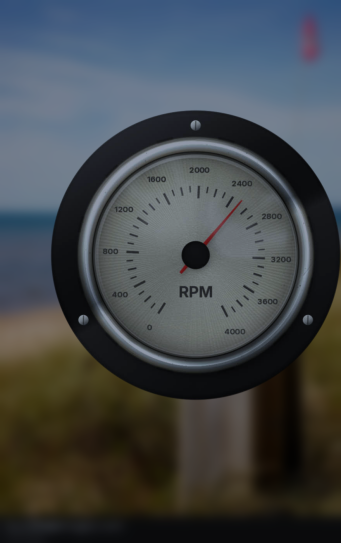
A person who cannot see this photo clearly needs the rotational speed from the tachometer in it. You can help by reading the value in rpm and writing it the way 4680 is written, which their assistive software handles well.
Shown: 2500
